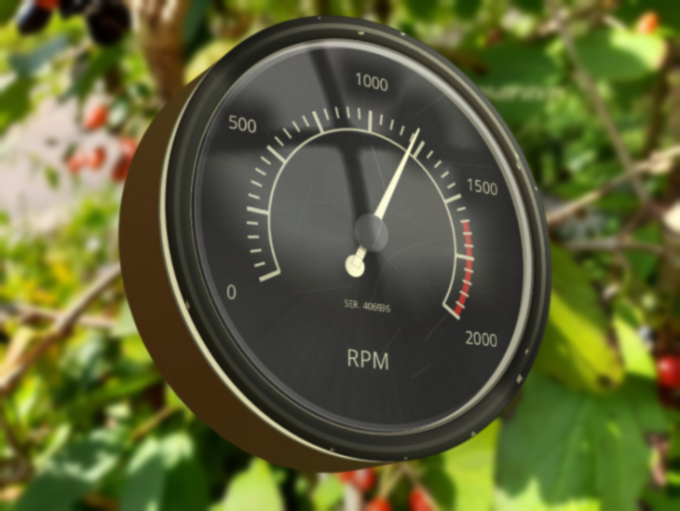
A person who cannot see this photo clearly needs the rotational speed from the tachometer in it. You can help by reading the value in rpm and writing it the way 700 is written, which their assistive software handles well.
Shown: 1200
